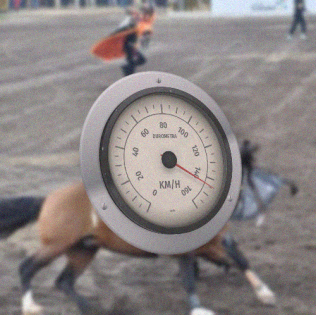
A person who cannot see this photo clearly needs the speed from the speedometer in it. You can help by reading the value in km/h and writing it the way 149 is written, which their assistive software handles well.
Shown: 145
